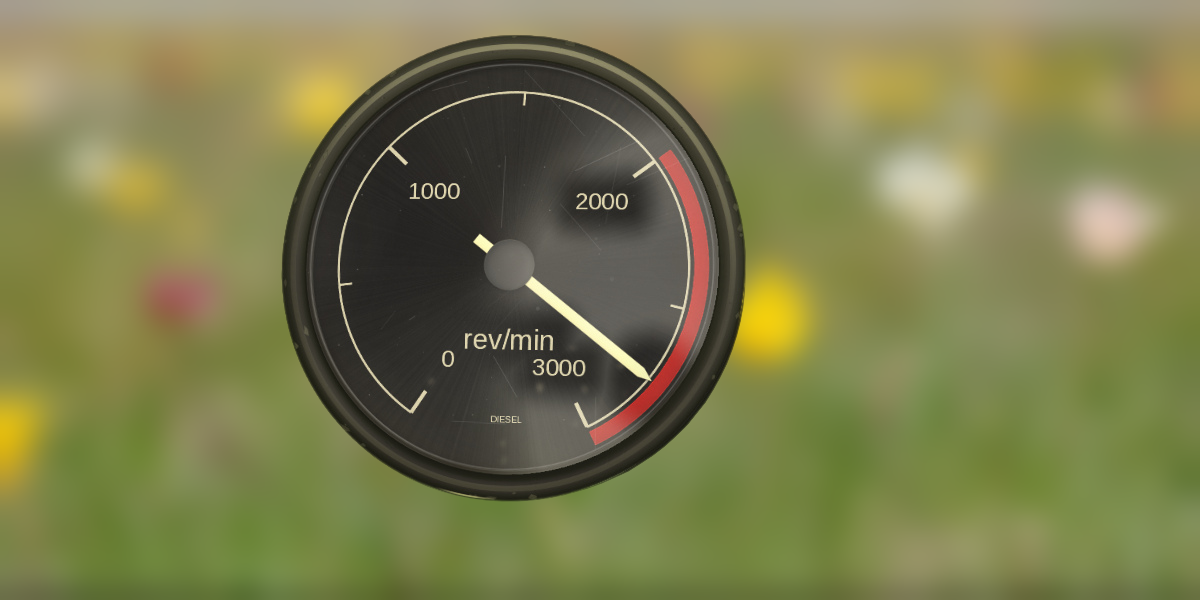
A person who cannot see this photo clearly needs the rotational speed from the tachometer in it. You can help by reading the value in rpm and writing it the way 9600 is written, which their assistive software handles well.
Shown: 2750
